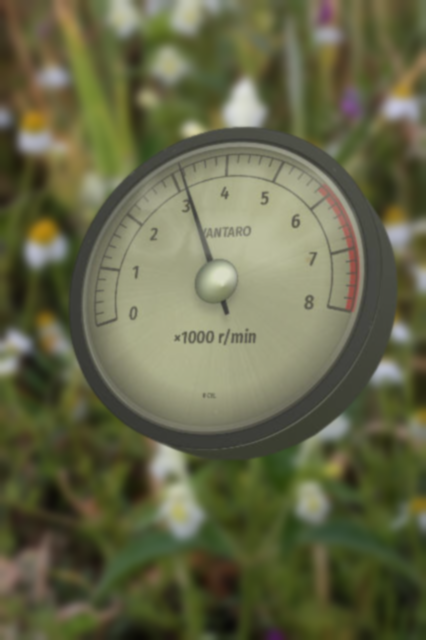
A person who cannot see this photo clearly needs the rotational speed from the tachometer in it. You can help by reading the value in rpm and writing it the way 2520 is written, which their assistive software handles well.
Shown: 3200
